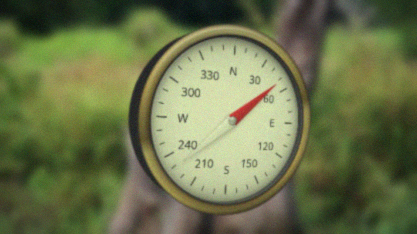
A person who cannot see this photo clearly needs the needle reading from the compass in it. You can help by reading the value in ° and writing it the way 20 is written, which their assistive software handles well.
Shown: 50
